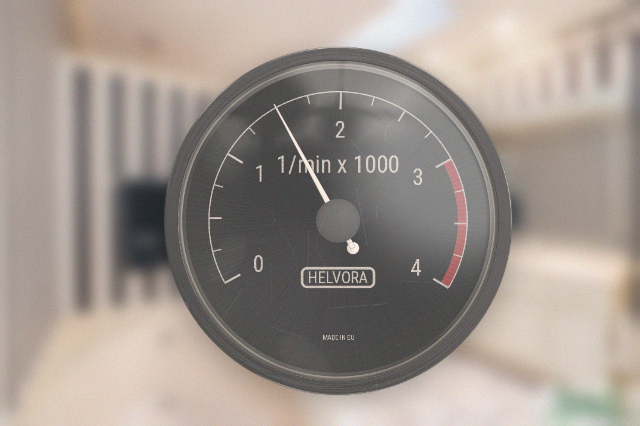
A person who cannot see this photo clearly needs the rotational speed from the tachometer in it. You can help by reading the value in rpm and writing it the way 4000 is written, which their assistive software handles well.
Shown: 1500
